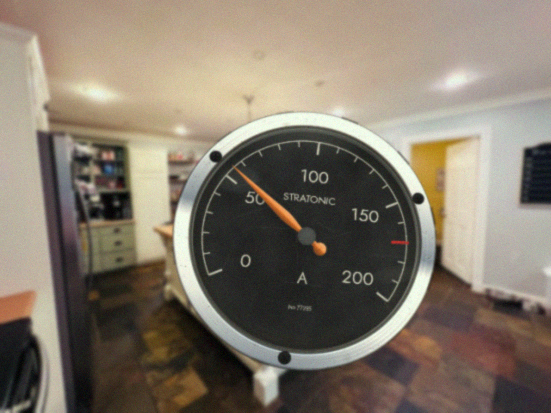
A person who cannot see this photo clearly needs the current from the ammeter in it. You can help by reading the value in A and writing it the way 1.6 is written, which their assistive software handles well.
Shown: 55
